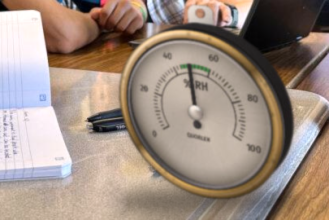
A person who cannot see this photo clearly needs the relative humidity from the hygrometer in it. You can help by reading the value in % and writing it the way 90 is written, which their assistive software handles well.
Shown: 50
